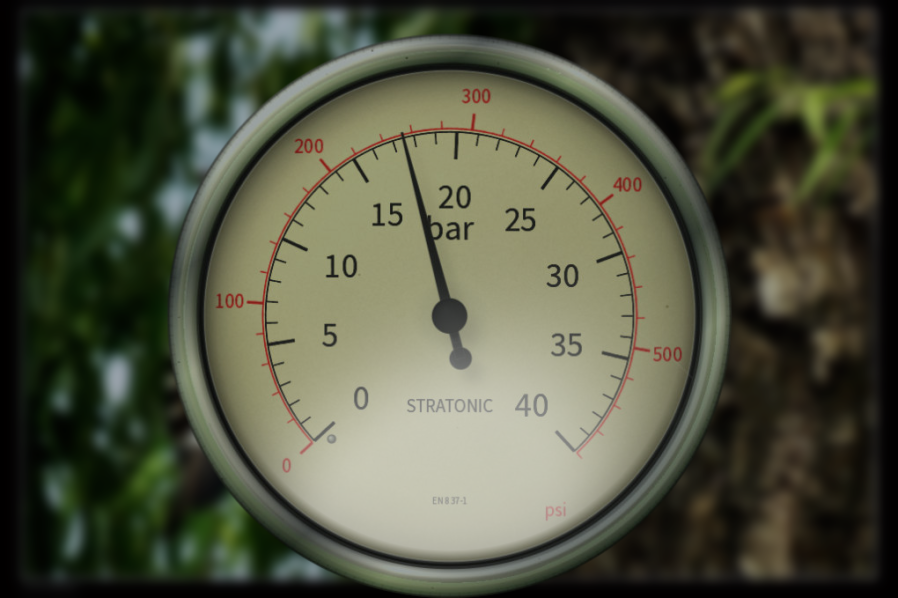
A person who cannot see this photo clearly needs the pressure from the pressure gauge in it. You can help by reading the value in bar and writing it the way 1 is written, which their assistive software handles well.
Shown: 17.5
